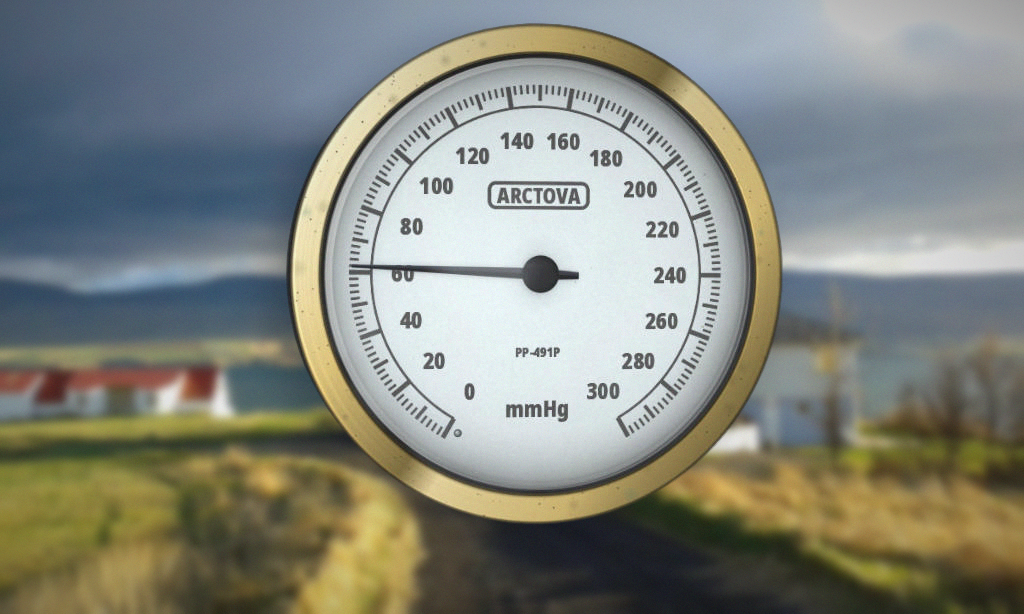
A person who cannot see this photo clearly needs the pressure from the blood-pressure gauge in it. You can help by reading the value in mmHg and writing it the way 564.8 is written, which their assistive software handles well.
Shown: 62
